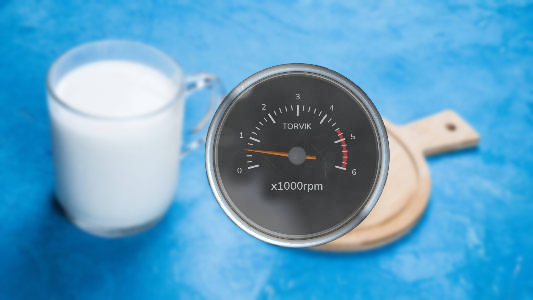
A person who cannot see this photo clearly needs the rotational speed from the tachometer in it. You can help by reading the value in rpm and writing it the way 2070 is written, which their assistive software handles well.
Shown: 600
